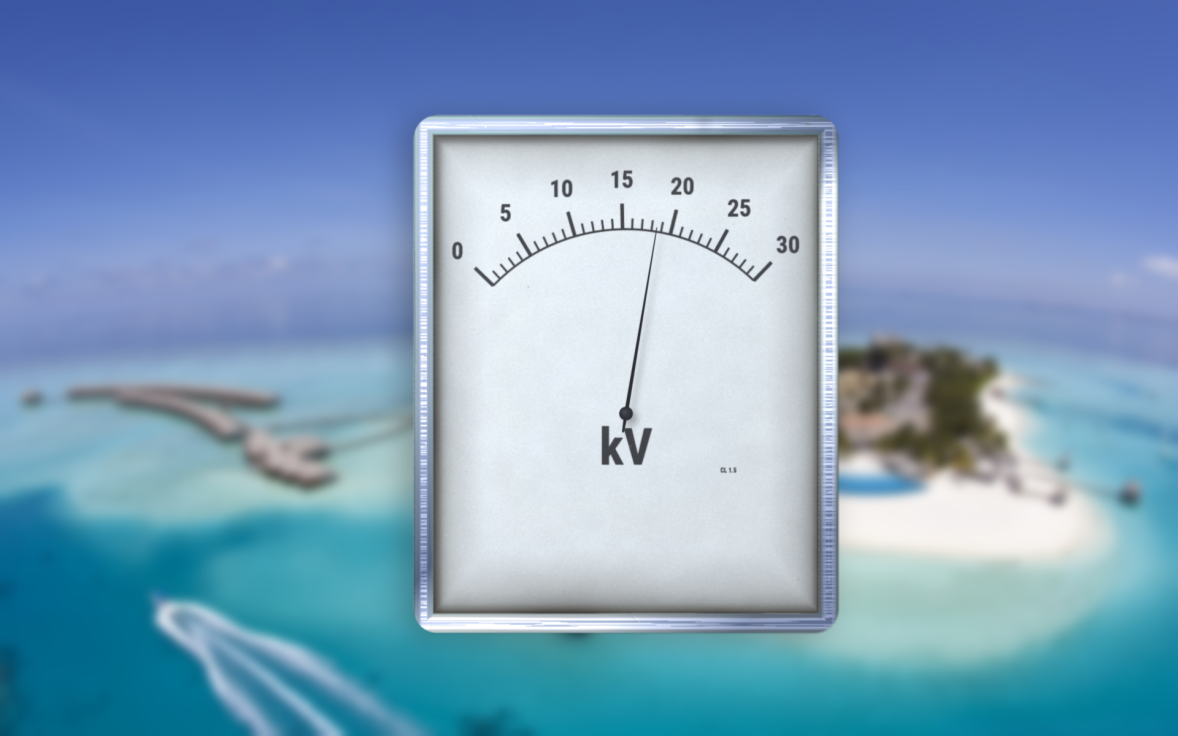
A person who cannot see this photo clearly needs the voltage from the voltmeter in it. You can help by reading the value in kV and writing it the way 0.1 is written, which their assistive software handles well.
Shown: 18.5
